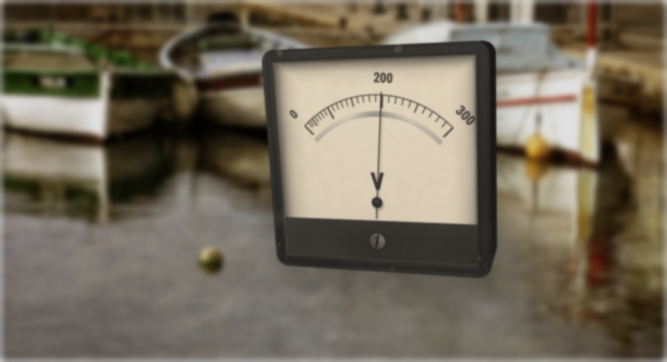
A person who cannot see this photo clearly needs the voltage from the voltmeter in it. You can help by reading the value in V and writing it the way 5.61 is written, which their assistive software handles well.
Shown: 200
